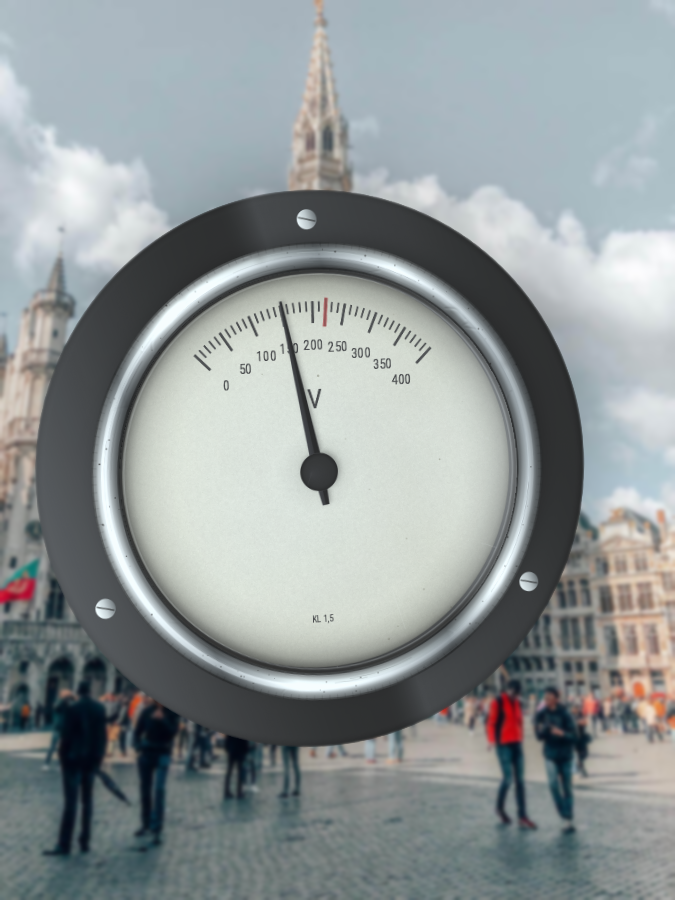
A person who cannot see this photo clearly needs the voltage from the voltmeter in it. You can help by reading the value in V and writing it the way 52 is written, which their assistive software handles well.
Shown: 150
